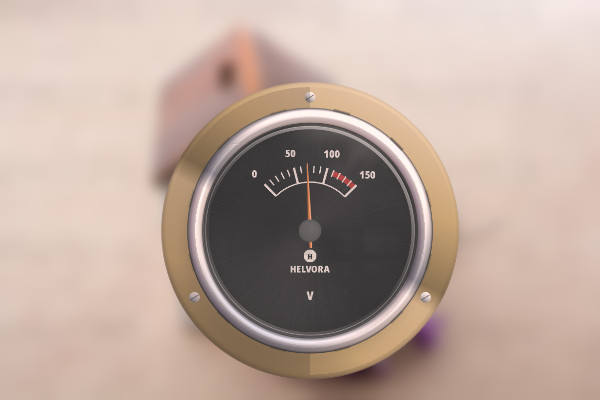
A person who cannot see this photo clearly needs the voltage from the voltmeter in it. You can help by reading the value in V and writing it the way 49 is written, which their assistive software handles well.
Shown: 70
